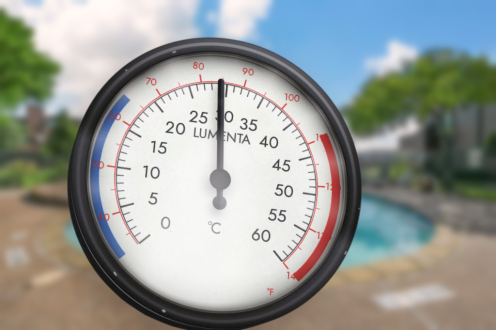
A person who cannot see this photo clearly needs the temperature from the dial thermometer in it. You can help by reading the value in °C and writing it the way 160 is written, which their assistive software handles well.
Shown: 29
